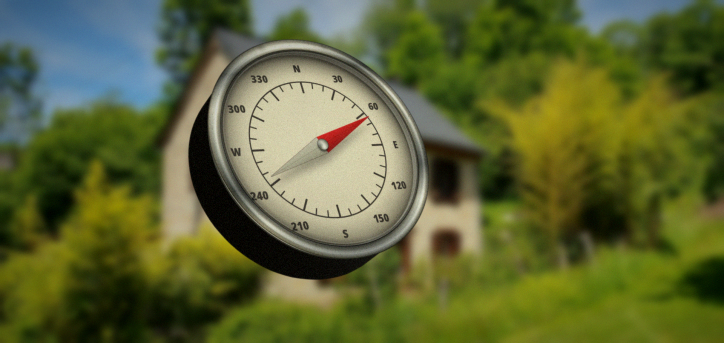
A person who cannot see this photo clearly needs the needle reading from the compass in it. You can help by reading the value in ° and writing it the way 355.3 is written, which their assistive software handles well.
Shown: 65
